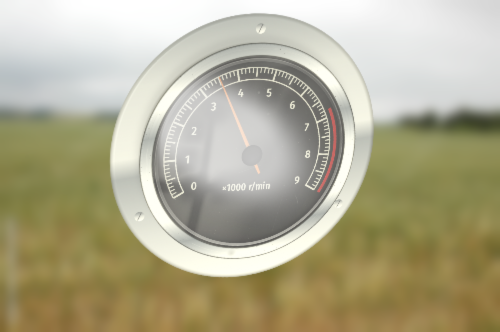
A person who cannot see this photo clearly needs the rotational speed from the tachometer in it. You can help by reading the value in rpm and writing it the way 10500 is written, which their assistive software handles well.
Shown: 3500
